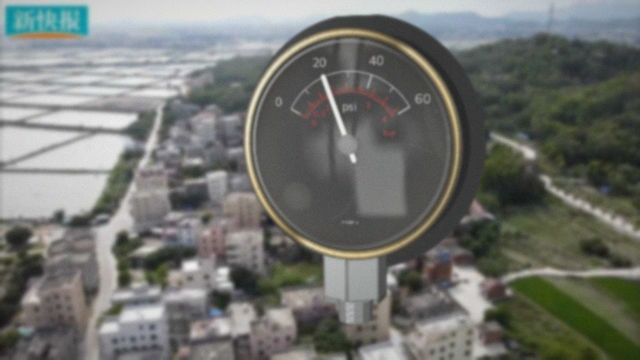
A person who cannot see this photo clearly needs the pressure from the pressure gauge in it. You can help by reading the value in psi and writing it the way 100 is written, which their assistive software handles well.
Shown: 20
